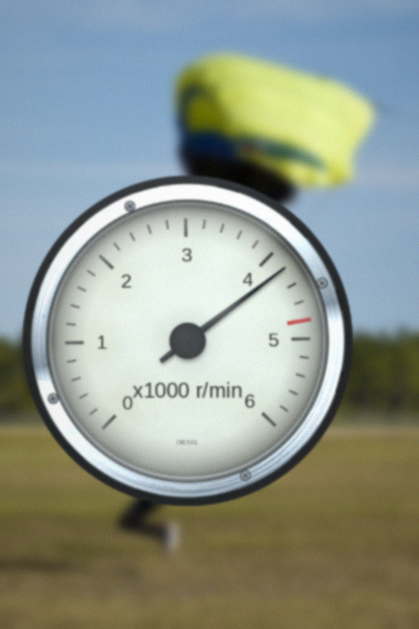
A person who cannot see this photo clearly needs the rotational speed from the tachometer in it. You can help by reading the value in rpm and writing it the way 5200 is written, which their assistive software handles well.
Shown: 4200
